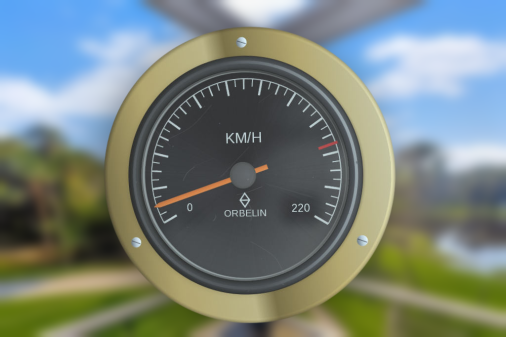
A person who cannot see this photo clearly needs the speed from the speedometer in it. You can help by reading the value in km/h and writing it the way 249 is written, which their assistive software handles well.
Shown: 10
